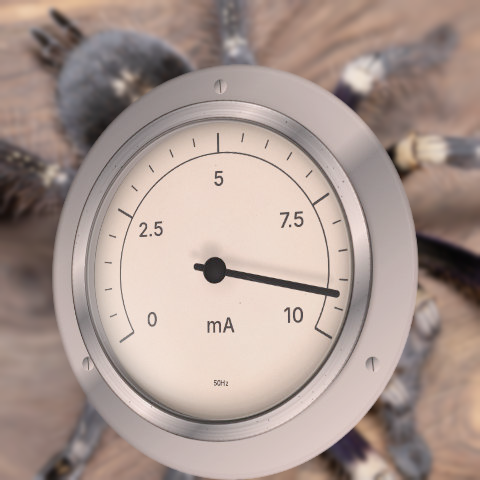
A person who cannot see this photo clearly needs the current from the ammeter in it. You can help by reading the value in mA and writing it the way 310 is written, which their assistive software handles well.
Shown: 9.25
